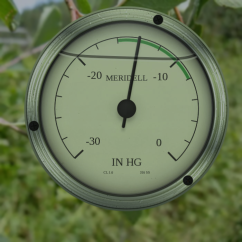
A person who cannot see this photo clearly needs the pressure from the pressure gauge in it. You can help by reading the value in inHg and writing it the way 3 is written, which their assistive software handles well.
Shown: -14
